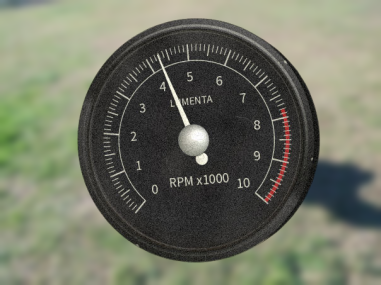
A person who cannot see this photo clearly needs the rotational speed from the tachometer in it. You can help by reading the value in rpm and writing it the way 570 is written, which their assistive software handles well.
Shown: 4300
